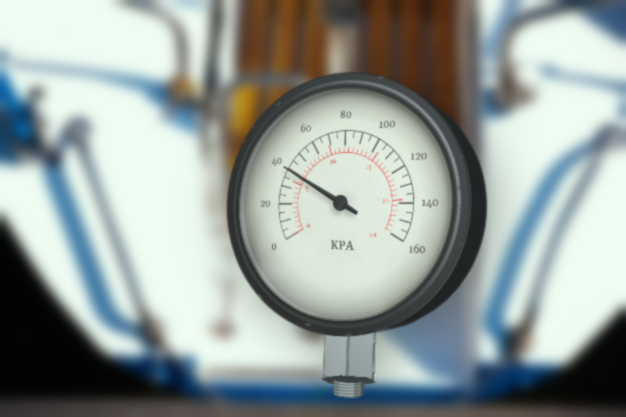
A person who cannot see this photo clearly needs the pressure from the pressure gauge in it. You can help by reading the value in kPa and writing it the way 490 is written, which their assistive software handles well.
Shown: 40
